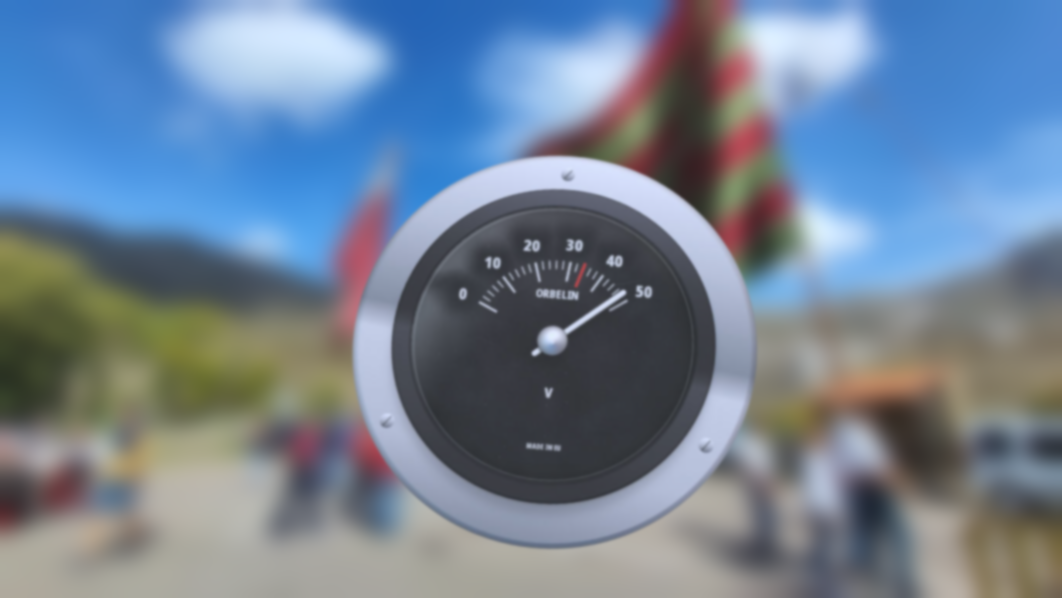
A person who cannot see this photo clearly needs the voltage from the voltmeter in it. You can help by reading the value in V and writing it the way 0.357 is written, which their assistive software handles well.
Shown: 48
